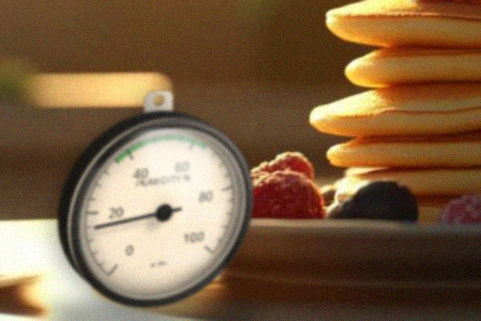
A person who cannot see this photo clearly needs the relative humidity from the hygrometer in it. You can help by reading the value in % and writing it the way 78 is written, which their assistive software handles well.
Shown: 16
